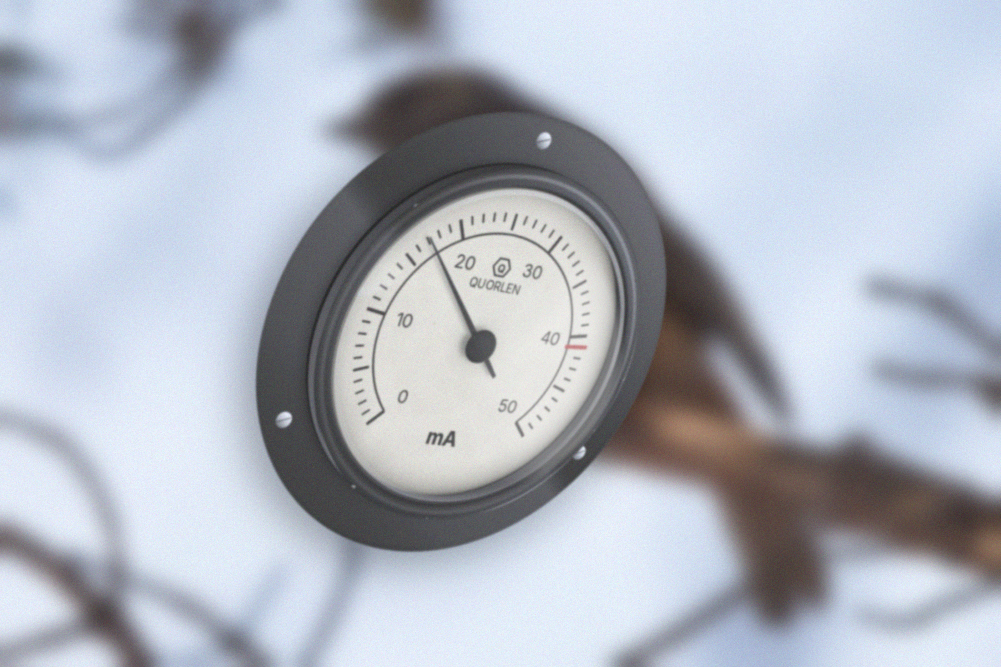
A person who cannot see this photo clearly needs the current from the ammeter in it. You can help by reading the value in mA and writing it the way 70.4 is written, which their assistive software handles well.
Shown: 17
